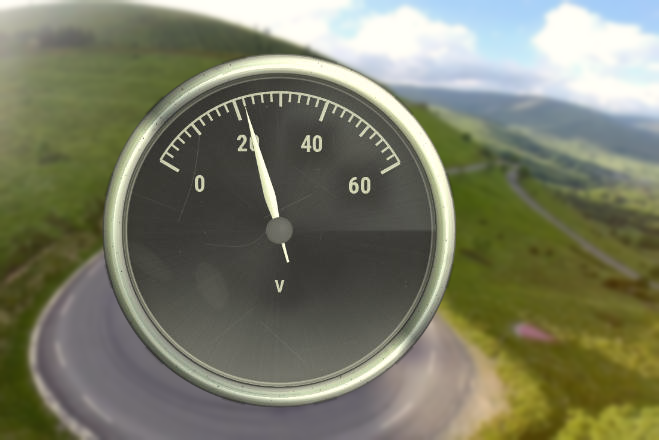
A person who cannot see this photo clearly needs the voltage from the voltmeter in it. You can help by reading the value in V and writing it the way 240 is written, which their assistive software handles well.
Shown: 22
